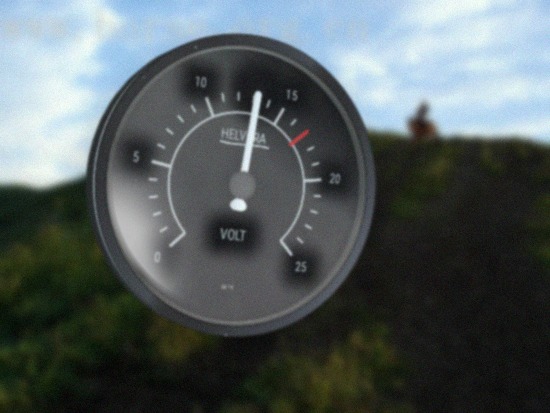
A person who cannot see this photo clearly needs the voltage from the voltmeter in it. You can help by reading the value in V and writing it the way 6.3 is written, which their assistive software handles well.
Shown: 13
